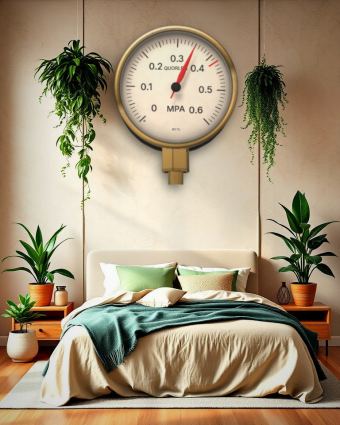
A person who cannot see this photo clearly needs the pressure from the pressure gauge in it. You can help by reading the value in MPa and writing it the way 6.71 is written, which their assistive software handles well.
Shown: 0.35
